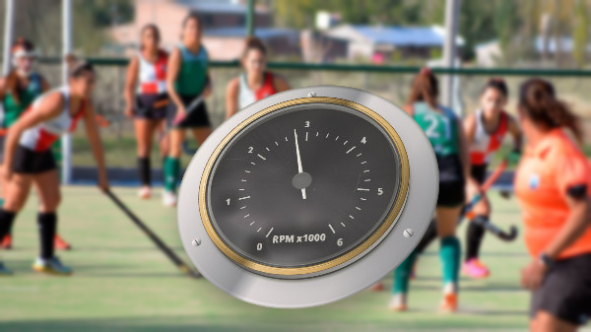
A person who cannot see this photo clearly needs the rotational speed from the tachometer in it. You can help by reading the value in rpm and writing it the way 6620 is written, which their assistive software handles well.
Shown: 2800
